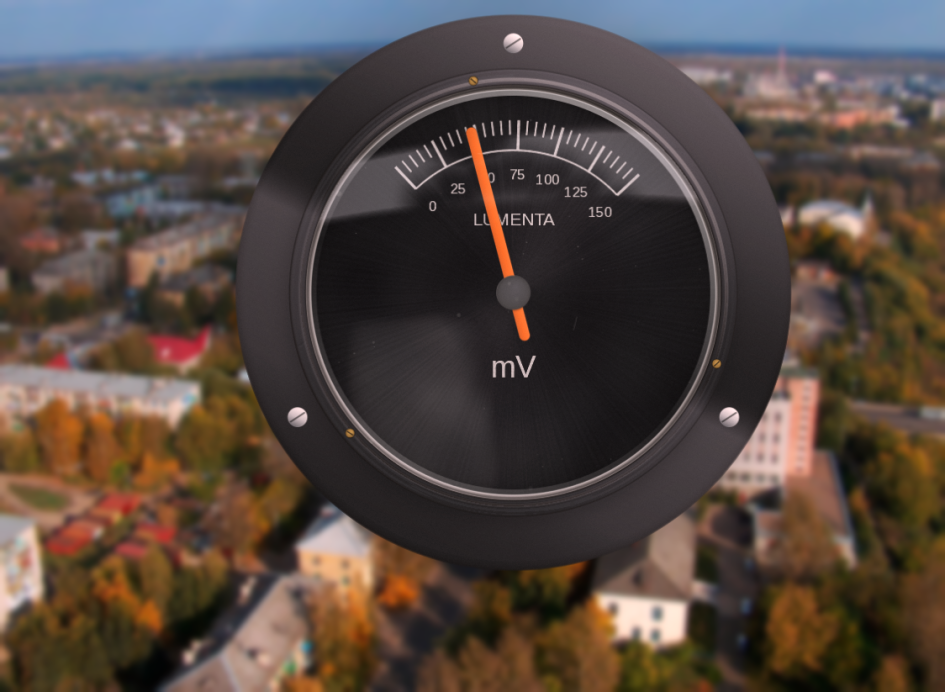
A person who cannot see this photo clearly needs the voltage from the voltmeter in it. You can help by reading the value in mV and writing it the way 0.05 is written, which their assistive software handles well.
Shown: 47.5
